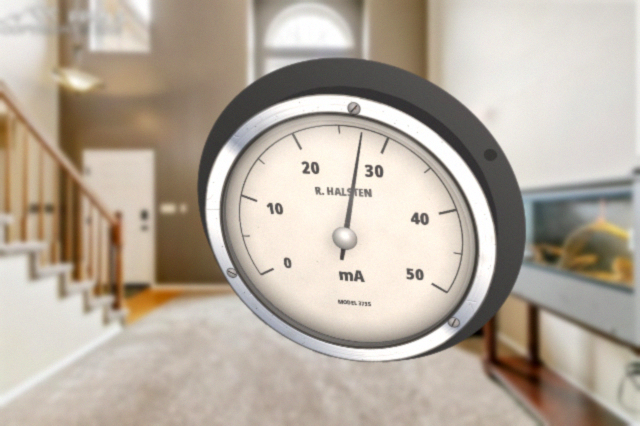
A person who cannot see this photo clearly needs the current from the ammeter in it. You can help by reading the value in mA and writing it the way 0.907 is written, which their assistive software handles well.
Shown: 27.5
